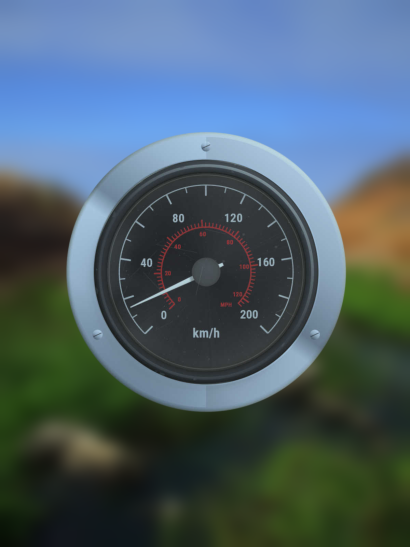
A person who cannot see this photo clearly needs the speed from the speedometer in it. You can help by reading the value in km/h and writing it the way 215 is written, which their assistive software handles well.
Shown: 15
